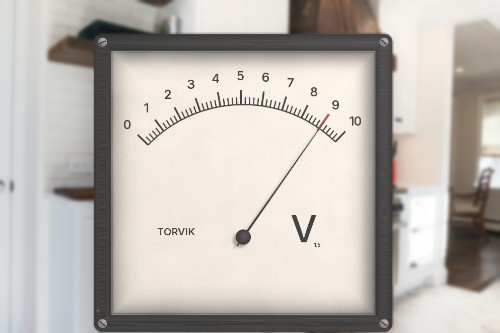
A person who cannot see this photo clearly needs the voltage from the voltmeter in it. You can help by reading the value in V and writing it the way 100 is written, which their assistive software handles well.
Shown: 9
